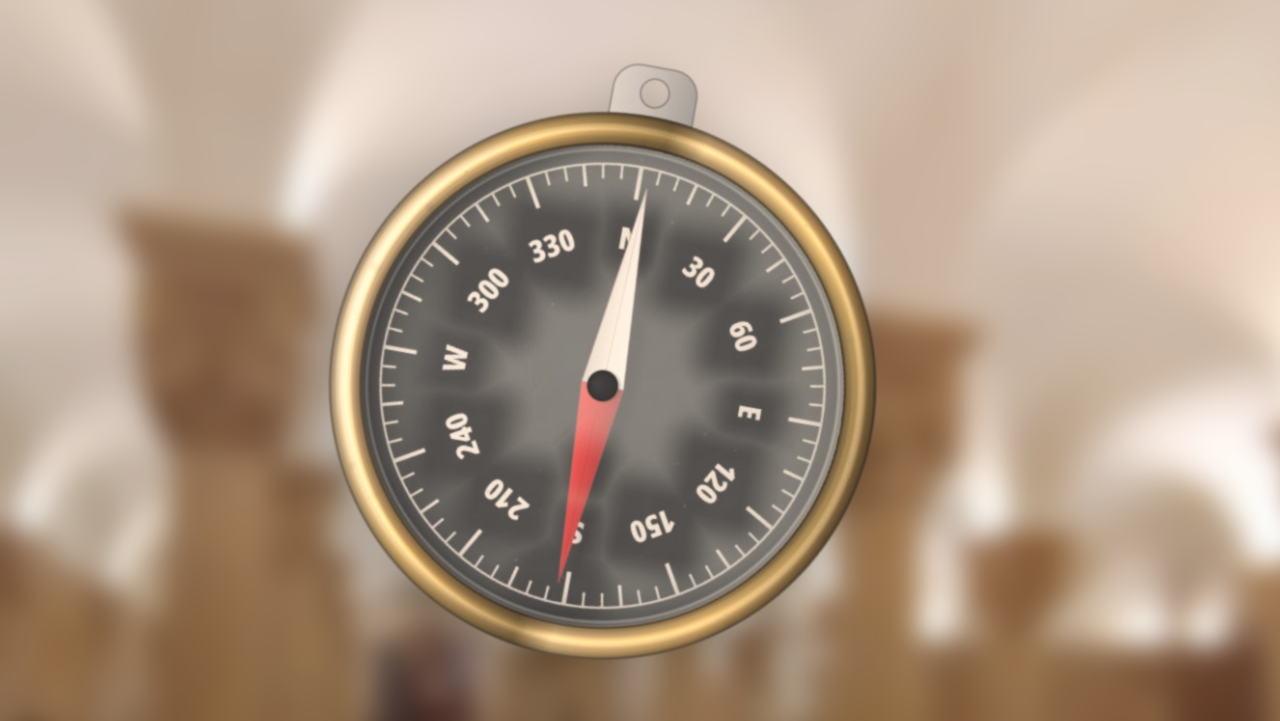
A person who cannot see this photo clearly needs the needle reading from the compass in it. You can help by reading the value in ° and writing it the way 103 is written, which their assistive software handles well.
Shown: 182.5
